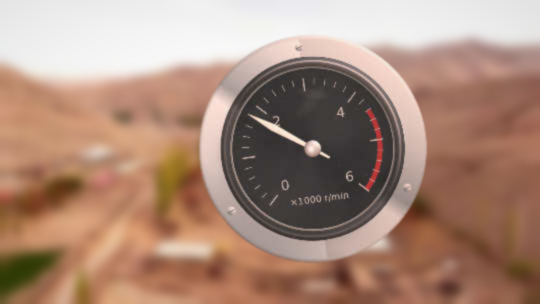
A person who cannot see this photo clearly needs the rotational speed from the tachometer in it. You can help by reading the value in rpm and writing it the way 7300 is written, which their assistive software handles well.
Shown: 1800
